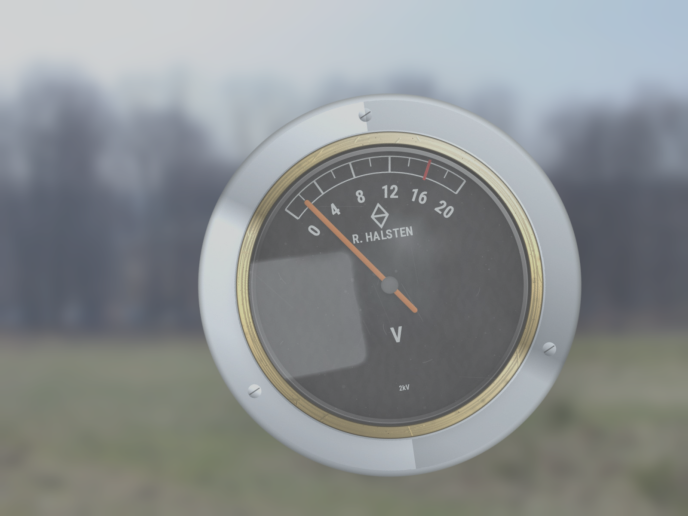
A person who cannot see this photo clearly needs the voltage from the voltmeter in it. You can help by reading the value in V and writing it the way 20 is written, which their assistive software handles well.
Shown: 2
